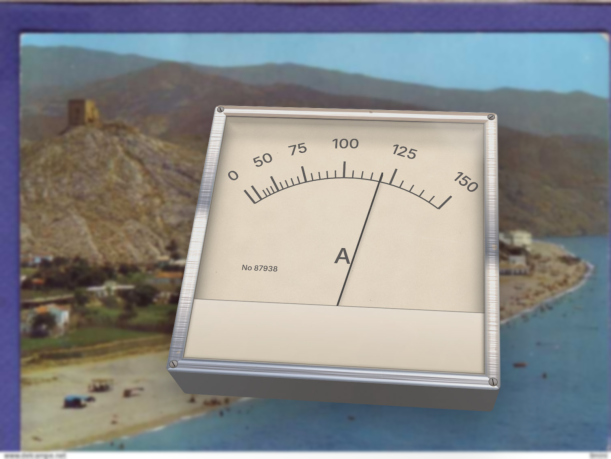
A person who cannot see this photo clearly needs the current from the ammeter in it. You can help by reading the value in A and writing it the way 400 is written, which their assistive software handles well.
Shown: 120
